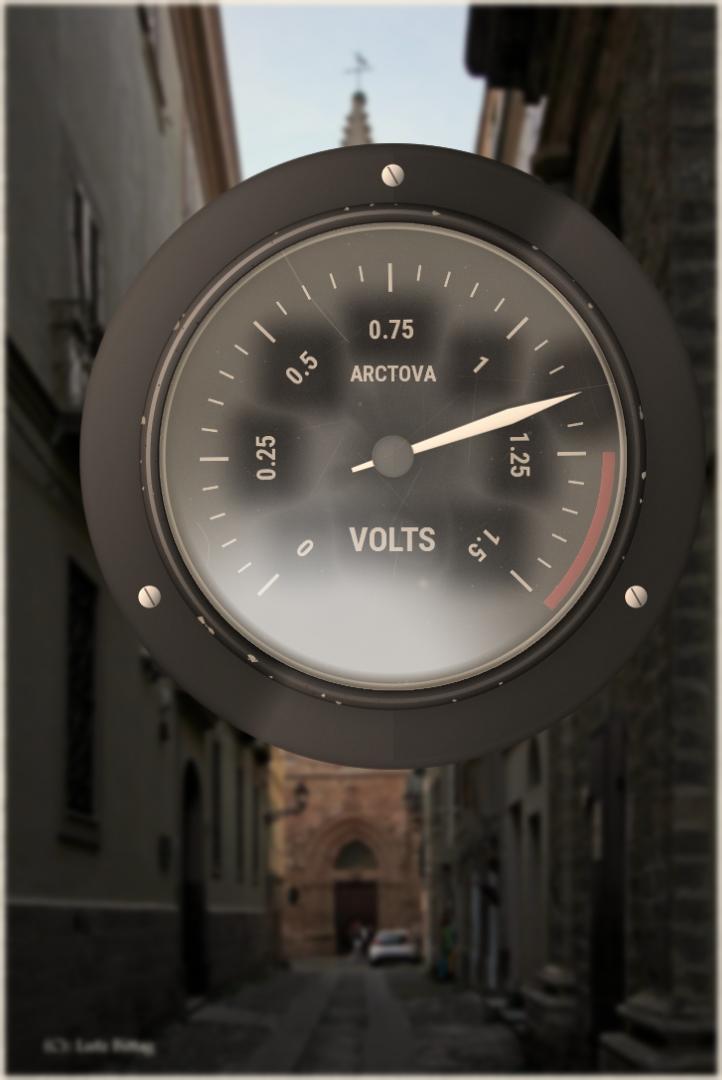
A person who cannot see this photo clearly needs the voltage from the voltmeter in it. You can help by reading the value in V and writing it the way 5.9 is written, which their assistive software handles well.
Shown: 1.15
